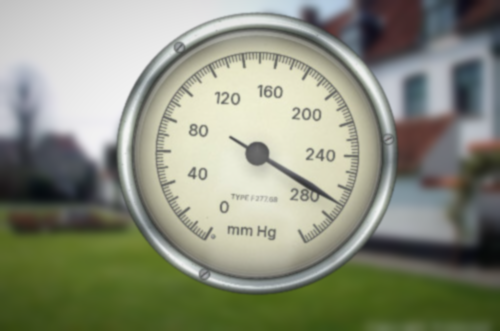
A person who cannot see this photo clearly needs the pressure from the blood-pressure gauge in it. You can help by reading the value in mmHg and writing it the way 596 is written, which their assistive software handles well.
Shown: 270
